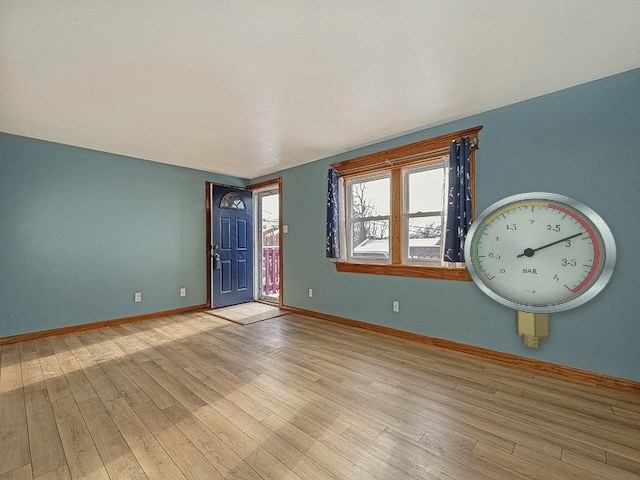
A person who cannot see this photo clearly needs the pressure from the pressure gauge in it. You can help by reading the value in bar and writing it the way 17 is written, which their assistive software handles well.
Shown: 2.9
